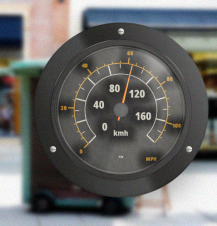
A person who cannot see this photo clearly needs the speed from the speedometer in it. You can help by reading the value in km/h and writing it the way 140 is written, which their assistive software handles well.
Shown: 100
